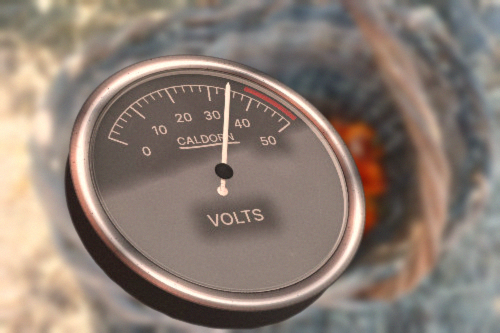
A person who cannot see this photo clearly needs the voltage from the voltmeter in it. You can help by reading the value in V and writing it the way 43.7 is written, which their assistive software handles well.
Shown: 34
